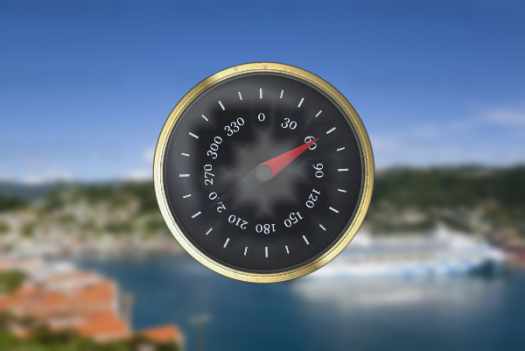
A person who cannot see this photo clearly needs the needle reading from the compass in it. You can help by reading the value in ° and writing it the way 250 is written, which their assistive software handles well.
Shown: 60
